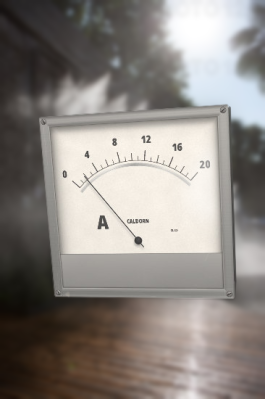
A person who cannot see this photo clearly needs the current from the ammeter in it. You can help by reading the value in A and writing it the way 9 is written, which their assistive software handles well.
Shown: 2
